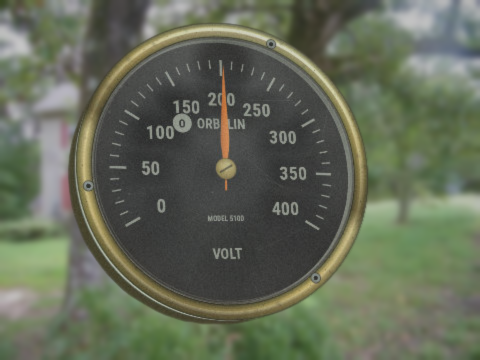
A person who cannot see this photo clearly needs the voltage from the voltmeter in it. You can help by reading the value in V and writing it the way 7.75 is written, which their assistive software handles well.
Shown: 200
